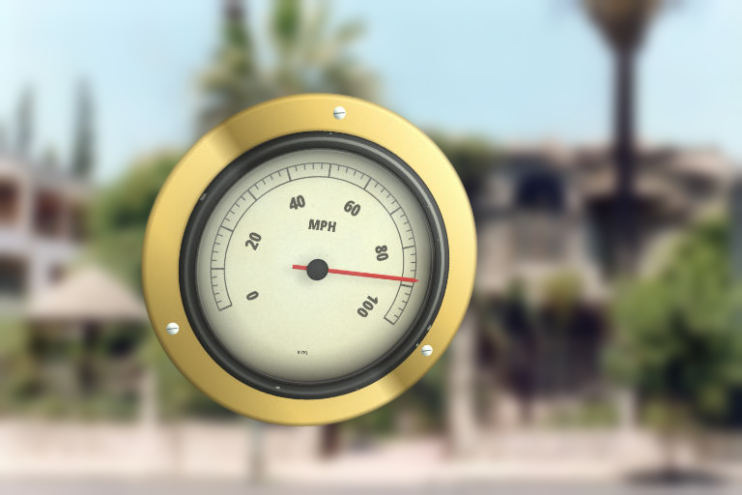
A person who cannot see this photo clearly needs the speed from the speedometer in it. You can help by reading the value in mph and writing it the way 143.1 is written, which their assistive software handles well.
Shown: 88
